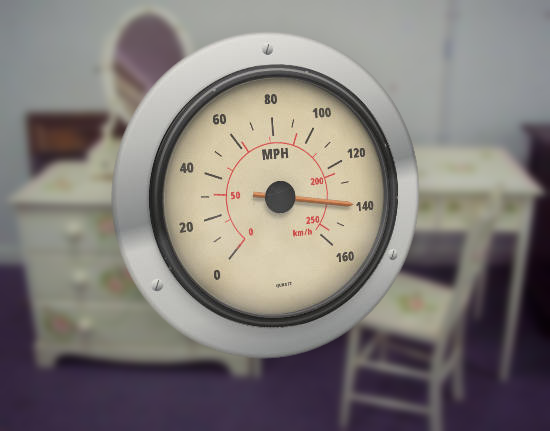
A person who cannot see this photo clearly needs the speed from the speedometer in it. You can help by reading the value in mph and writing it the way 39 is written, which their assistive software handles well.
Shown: 140
